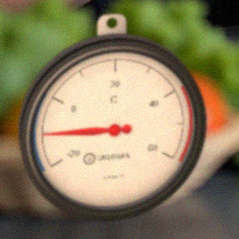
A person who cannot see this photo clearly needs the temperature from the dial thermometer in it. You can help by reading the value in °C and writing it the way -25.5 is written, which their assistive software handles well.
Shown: -10
